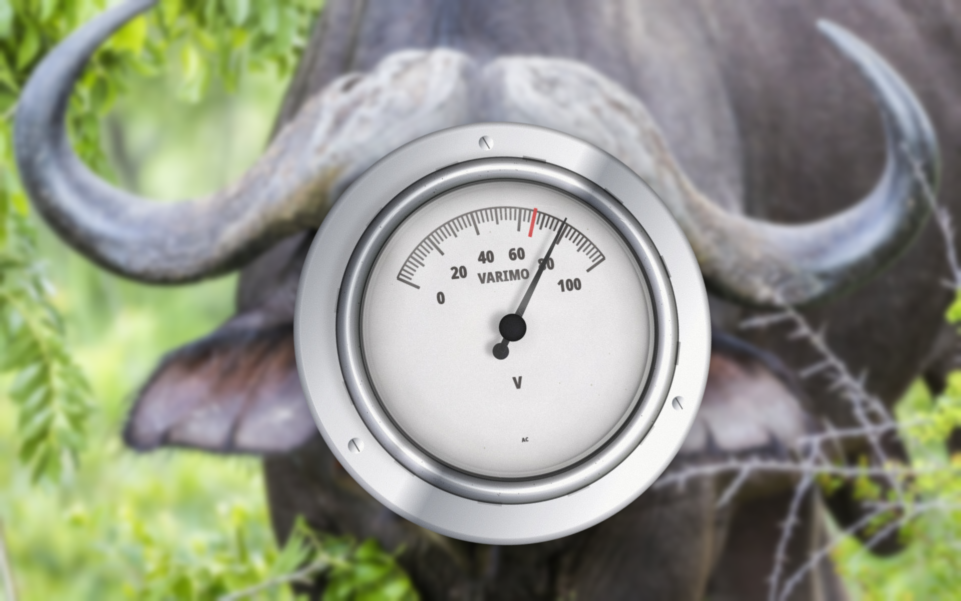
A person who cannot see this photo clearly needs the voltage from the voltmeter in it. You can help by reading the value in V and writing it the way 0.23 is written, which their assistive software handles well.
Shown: 78
